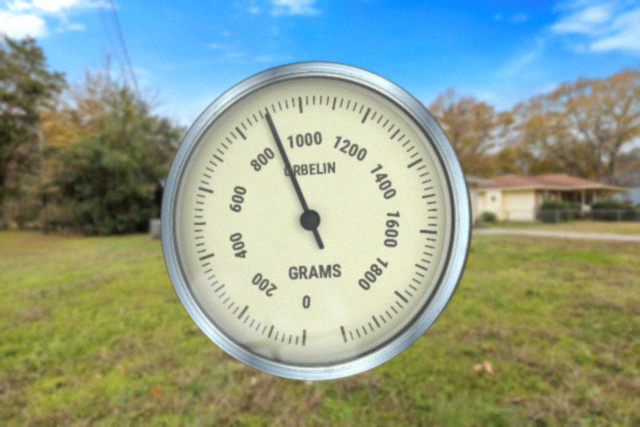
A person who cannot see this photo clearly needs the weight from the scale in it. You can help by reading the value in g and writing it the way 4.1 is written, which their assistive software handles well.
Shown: 900
